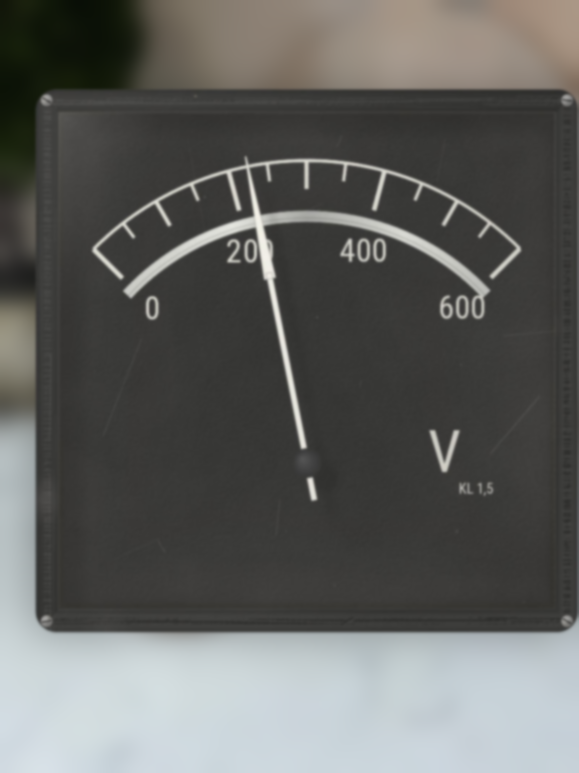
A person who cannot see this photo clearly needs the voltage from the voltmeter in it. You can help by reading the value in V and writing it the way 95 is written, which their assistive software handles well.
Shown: 225
